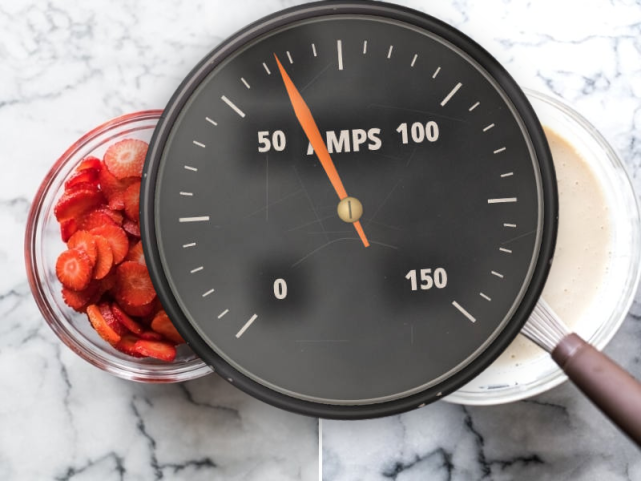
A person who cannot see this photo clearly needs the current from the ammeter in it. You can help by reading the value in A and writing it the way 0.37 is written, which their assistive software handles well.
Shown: 62.5
